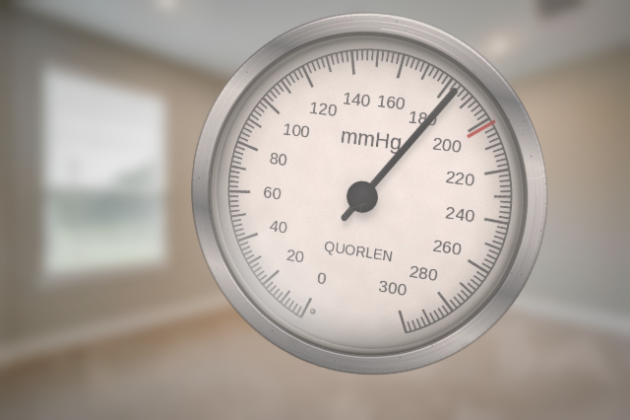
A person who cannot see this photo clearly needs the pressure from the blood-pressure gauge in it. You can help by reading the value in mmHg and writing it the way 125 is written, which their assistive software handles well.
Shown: 184
